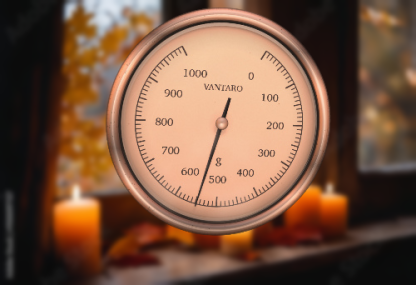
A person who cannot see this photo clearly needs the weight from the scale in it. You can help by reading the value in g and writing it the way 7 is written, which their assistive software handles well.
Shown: 550
